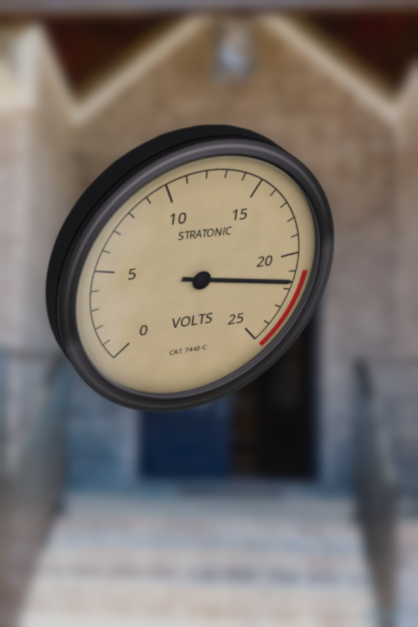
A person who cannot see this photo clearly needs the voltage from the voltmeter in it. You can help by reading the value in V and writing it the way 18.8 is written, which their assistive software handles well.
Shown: 21.5
